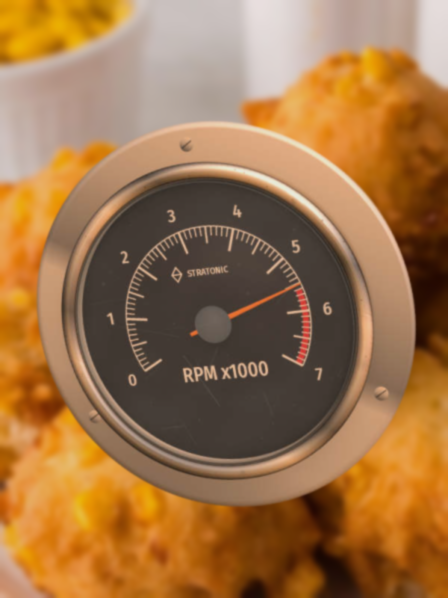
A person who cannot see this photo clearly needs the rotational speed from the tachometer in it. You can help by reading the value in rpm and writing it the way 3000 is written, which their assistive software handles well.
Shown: 5500
